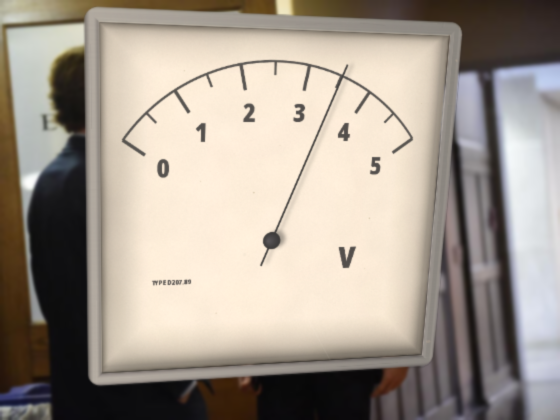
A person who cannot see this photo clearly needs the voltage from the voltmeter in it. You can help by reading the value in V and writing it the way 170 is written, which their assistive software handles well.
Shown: 3.5
